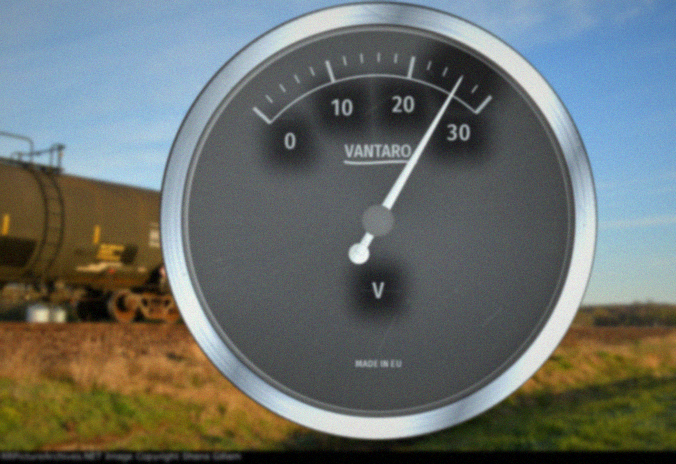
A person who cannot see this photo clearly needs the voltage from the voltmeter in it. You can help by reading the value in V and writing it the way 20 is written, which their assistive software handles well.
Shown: 26
